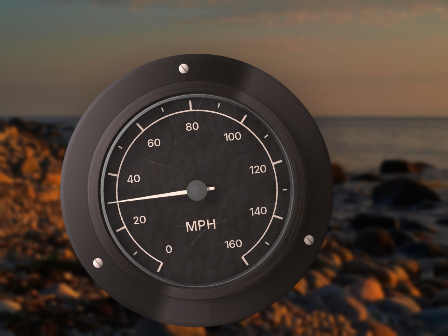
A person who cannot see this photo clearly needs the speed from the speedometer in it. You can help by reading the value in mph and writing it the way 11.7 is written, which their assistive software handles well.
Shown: 30
